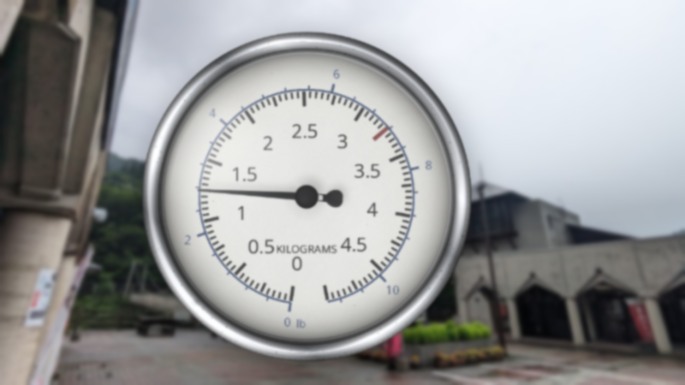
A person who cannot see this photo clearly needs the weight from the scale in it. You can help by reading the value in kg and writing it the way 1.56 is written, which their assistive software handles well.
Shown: 1.25
